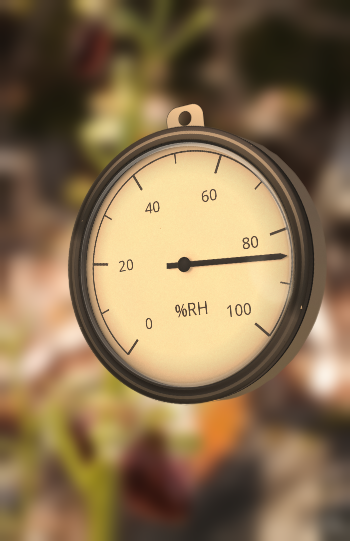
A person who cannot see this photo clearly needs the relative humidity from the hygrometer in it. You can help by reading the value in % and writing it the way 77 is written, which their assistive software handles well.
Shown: 85
